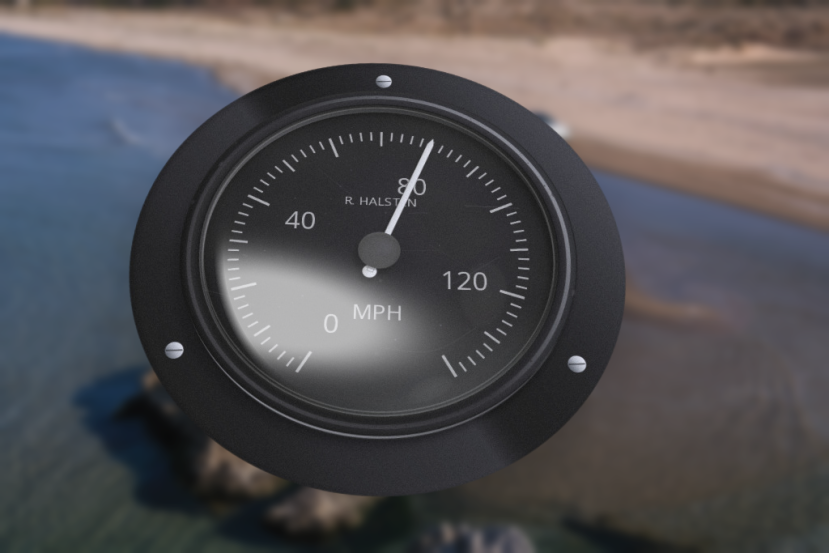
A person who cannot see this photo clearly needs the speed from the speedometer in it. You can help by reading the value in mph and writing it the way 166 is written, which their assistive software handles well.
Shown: 80
